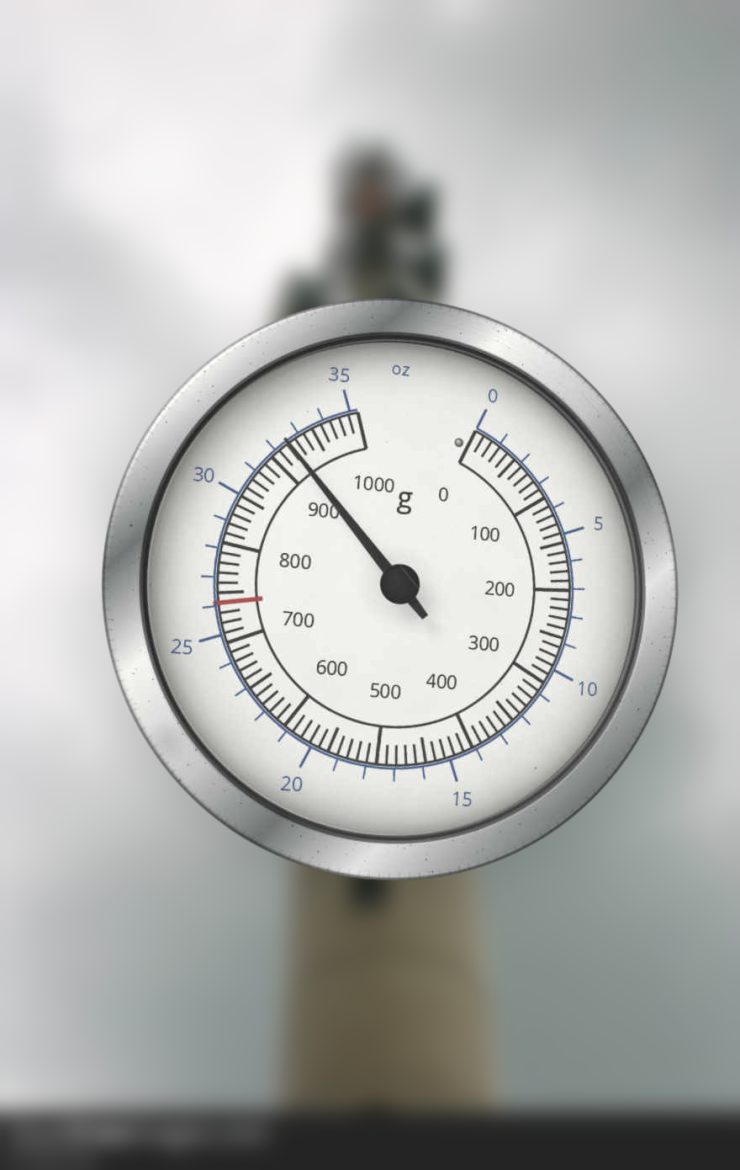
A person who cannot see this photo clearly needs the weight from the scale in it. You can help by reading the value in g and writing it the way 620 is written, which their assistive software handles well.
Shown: 920
